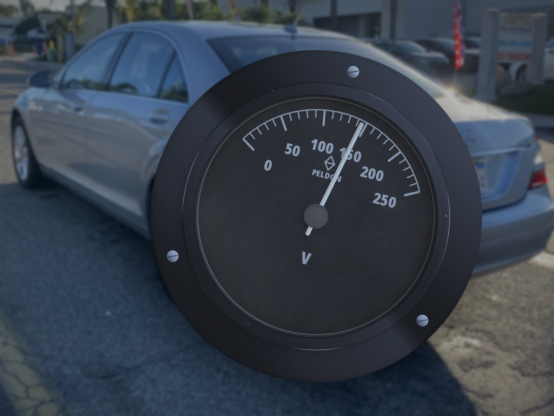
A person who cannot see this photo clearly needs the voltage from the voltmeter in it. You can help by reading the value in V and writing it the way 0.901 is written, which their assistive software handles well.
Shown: 145
